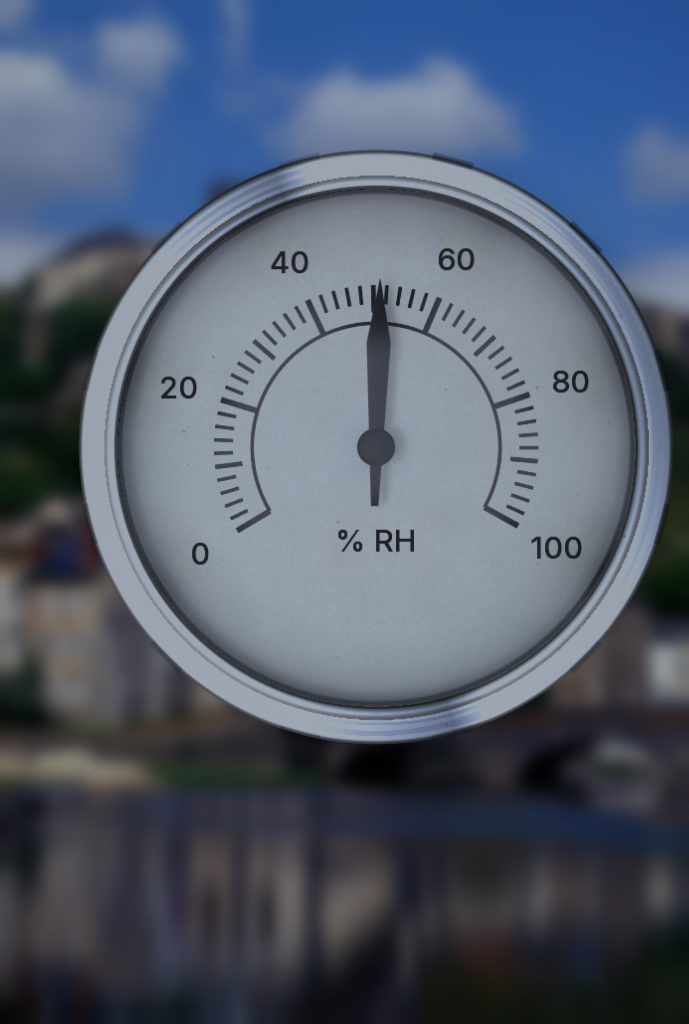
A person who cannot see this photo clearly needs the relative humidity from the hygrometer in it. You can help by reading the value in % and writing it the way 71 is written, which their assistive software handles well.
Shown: 51
